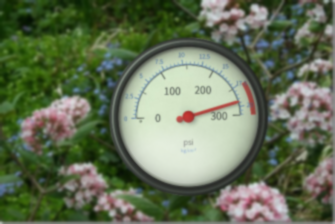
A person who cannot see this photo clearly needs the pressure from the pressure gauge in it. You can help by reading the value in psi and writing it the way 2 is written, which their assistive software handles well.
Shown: 275
